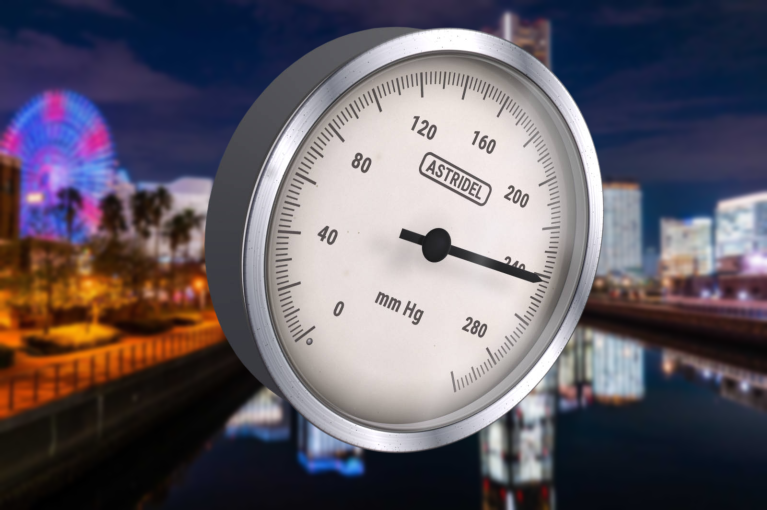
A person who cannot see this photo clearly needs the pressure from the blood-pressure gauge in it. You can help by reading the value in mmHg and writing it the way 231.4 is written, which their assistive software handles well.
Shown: 242
